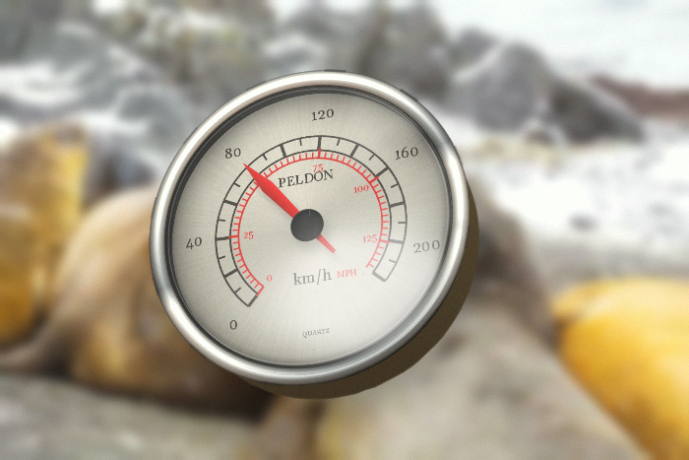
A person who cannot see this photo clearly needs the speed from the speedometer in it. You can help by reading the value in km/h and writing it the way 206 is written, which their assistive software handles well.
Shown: 80
